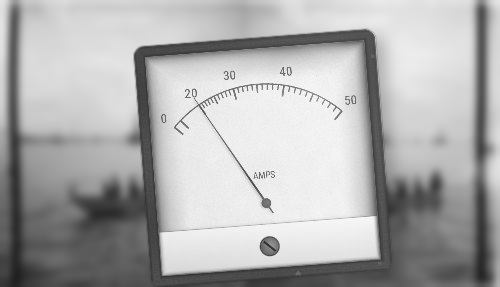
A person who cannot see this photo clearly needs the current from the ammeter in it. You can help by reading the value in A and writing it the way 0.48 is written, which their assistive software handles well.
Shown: 20
